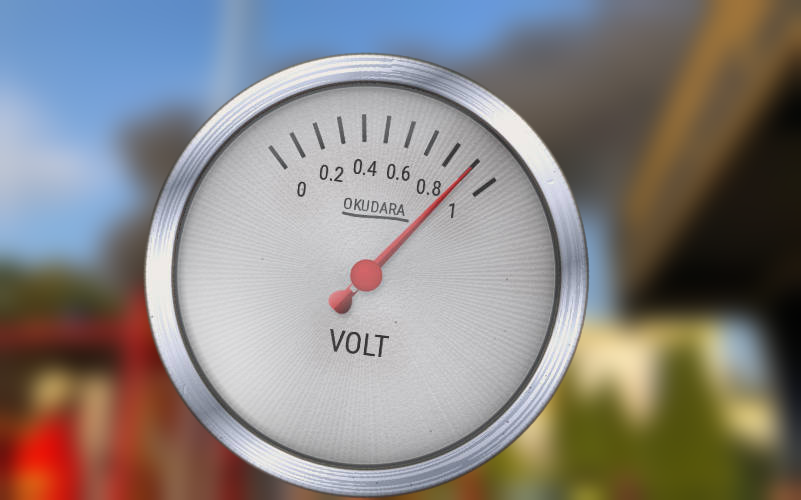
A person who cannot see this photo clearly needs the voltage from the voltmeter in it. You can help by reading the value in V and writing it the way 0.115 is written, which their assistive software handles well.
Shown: 0.9
